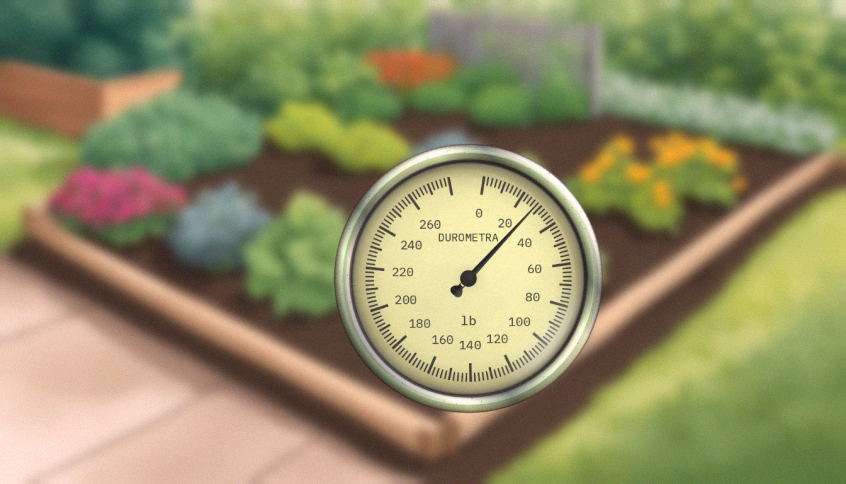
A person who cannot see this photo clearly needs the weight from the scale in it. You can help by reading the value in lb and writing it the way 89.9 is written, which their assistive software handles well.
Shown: 28
